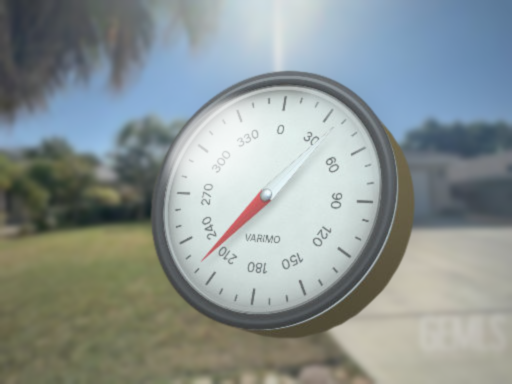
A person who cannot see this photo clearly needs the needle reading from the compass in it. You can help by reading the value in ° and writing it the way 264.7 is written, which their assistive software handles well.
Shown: 220
